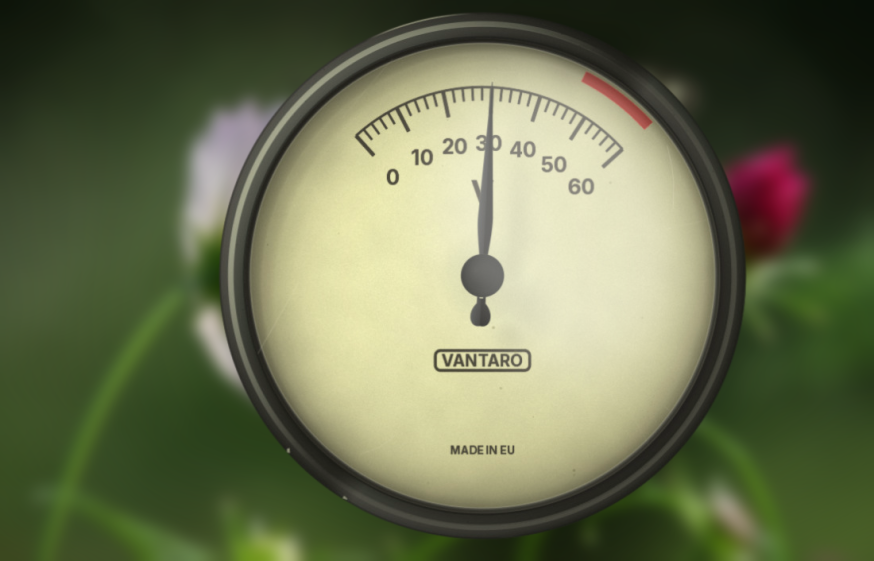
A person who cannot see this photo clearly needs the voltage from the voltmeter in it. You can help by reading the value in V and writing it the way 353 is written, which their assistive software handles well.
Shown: 30
